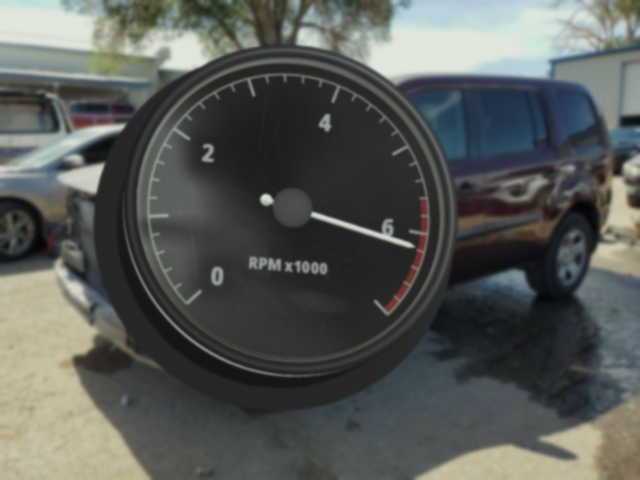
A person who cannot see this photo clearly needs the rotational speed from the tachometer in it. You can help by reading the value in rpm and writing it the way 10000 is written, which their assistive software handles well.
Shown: 6200
